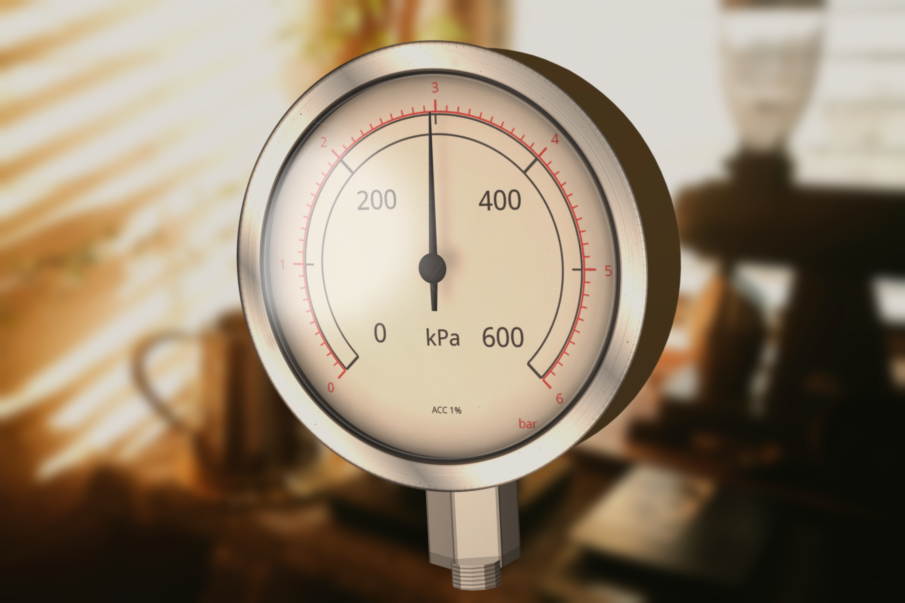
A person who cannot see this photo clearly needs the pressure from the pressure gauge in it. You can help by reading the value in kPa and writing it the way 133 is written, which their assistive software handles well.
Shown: 300
